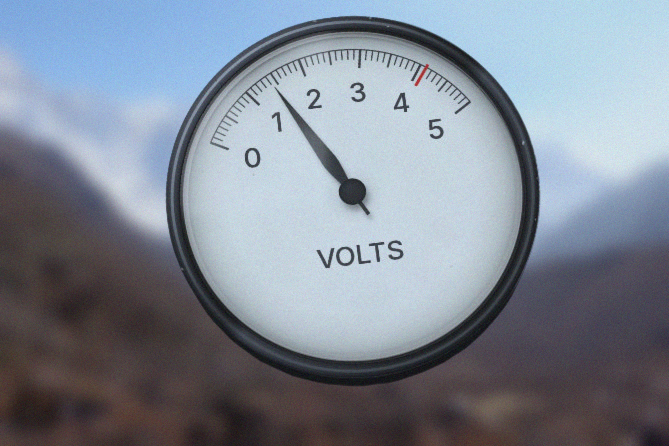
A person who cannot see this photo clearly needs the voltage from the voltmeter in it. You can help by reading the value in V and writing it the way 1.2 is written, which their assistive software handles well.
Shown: 1.4
